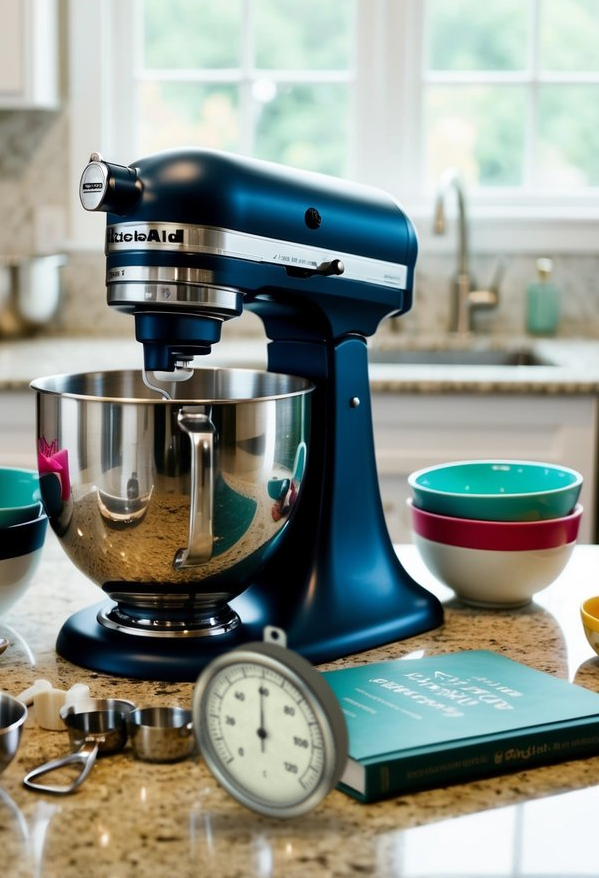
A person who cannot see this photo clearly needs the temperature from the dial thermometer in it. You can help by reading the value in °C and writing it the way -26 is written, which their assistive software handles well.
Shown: 60
